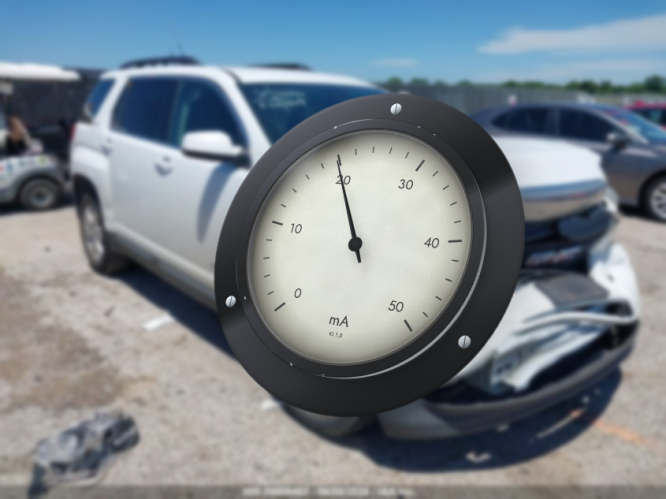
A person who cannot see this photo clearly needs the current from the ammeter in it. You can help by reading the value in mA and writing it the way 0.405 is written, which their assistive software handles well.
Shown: 20
